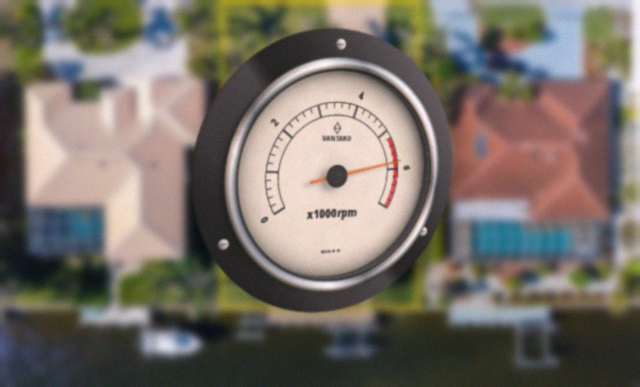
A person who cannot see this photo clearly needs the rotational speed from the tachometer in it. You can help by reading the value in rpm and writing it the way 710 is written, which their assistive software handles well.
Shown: 5800
